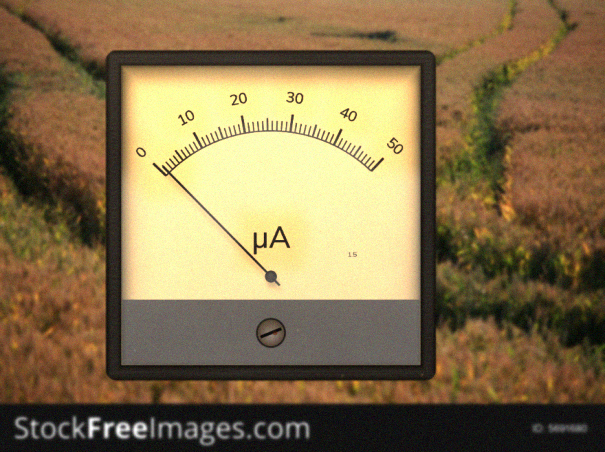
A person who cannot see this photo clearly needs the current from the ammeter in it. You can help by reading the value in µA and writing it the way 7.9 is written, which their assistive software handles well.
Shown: 1
